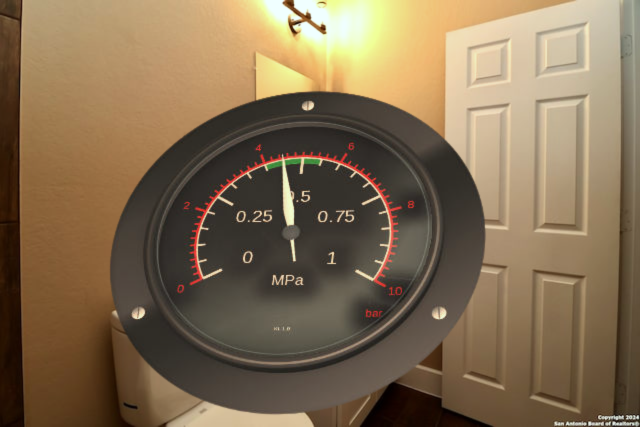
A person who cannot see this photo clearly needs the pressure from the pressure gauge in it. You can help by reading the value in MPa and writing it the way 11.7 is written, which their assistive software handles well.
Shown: 0.45
